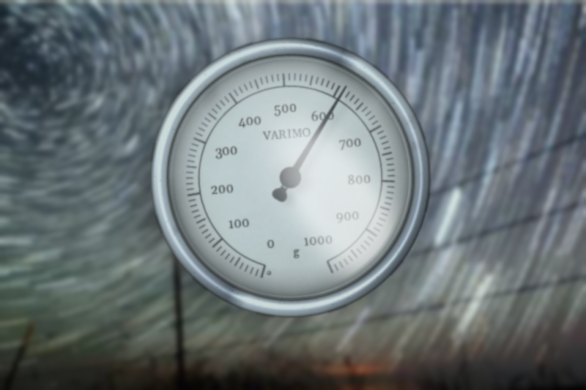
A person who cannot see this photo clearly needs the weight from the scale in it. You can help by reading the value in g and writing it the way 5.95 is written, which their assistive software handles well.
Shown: 610
